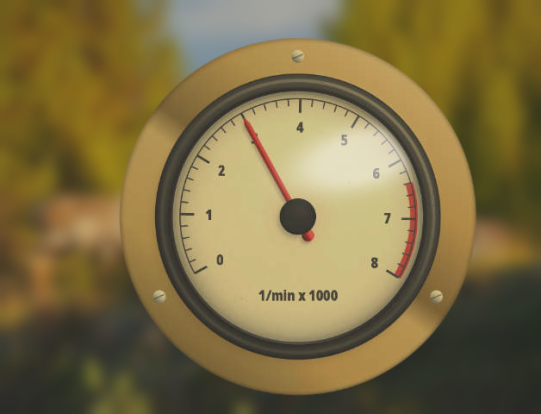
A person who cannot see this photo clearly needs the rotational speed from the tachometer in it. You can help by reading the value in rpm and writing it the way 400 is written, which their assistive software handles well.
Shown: 3000
